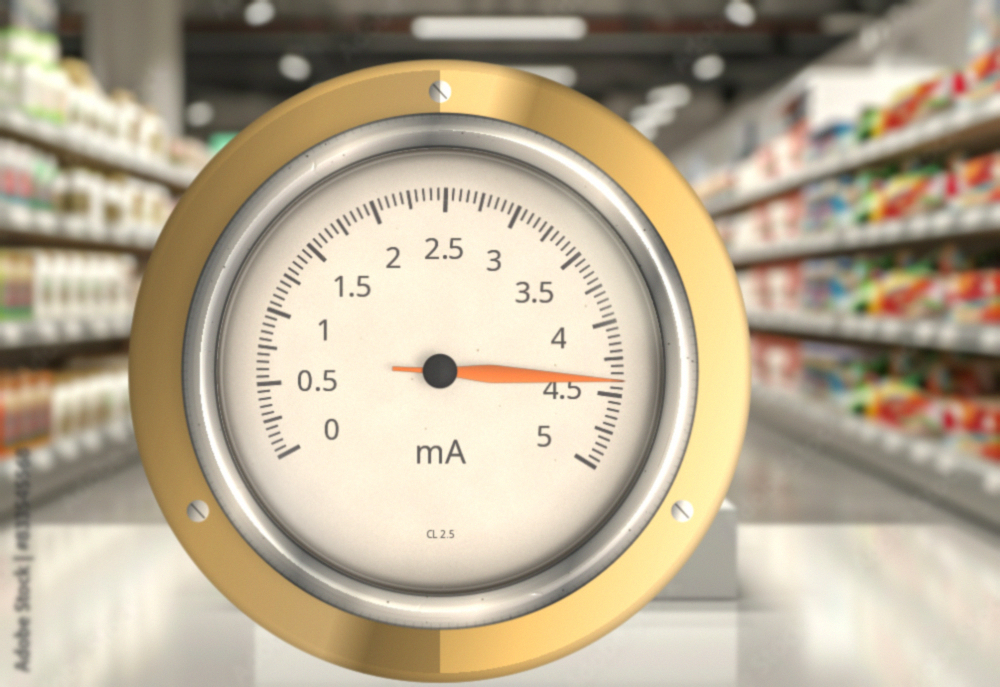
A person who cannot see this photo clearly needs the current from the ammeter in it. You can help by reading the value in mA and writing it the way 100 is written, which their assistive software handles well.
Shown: 4.4
